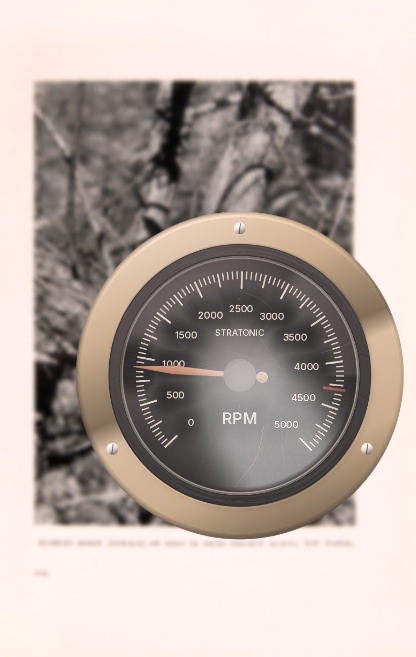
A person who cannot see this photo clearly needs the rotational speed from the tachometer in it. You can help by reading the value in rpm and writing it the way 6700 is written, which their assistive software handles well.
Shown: 900
